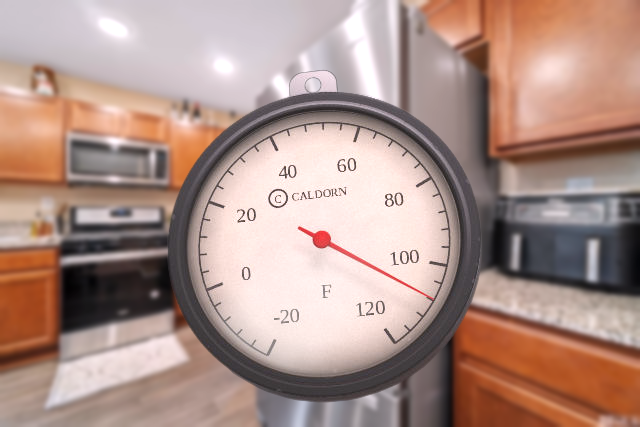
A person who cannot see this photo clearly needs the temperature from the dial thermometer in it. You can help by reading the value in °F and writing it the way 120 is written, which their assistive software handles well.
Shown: 108
